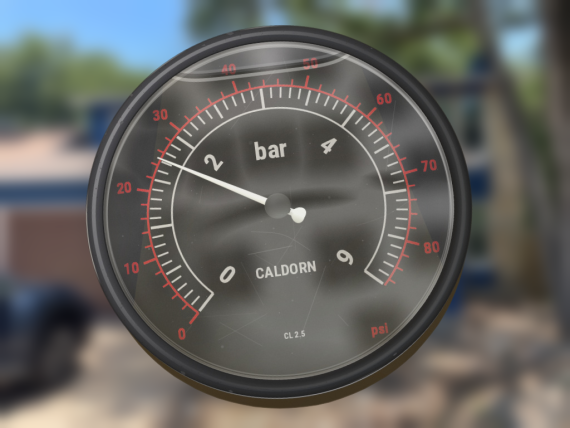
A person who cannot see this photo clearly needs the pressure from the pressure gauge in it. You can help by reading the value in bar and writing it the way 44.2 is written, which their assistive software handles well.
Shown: 1.7
